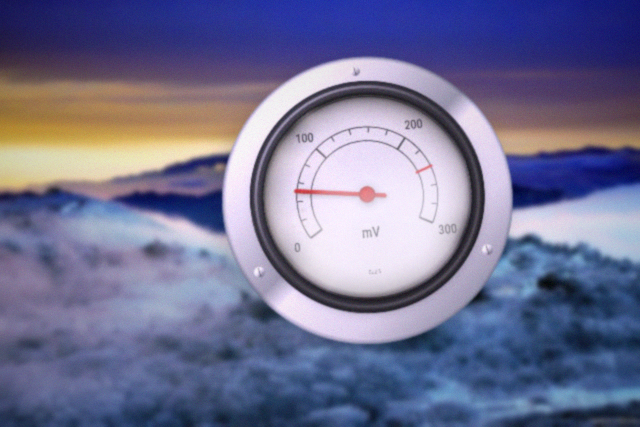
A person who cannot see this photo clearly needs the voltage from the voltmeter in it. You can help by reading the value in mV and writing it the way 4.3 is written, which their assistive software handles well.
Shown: 50
